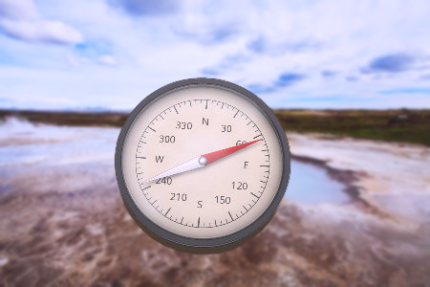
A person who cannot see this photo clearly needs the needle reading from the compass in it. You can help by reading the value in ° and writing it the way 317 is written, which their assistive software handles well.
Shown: 65
